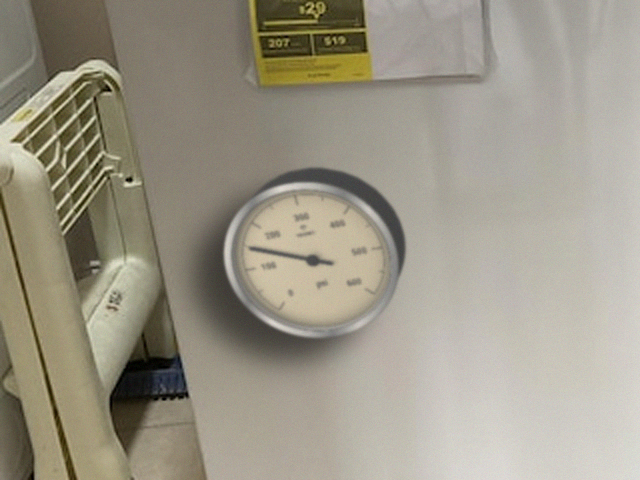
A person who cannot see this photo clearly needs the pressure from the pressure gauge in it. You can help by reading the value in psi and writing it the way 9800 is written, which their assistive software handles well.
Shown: 150
